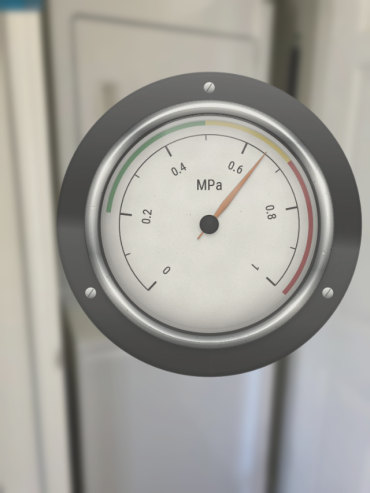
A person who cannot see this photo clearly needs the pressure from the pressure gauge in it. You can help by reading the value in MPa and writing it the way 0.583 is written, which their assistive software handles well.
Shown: 0.65
